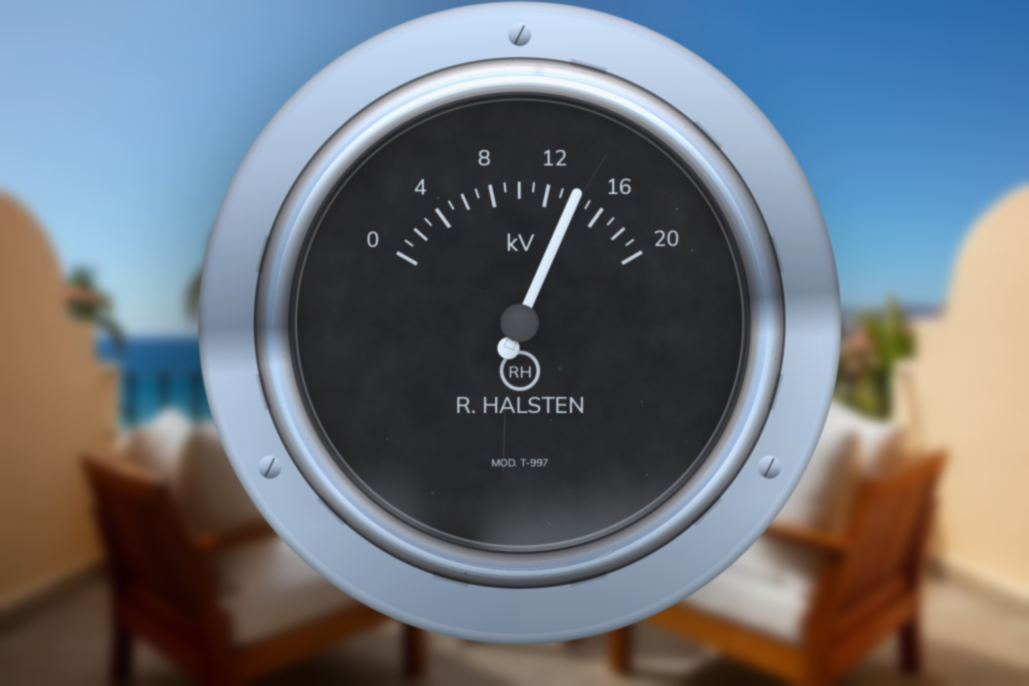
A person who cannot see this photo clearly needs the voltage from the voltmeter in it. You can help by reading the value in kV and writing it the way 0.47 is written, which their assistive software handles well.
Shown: 14
